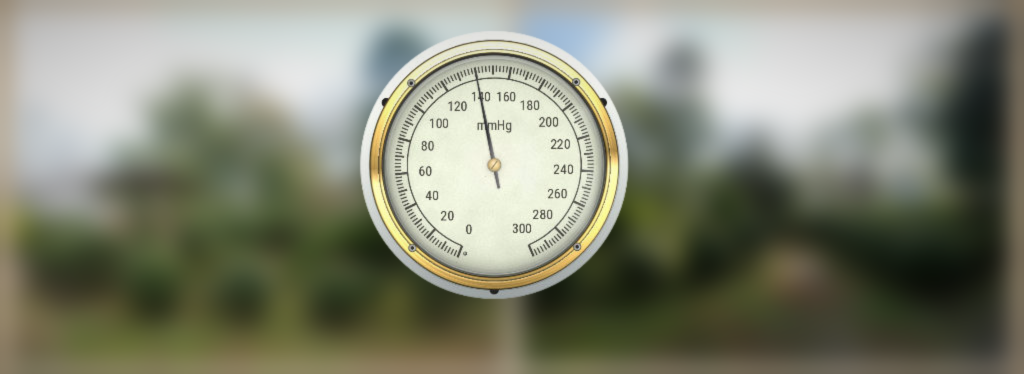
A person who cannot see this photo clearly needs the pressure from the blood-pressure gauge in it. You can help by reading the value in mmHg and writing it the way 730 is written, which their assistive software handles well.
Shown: 140
